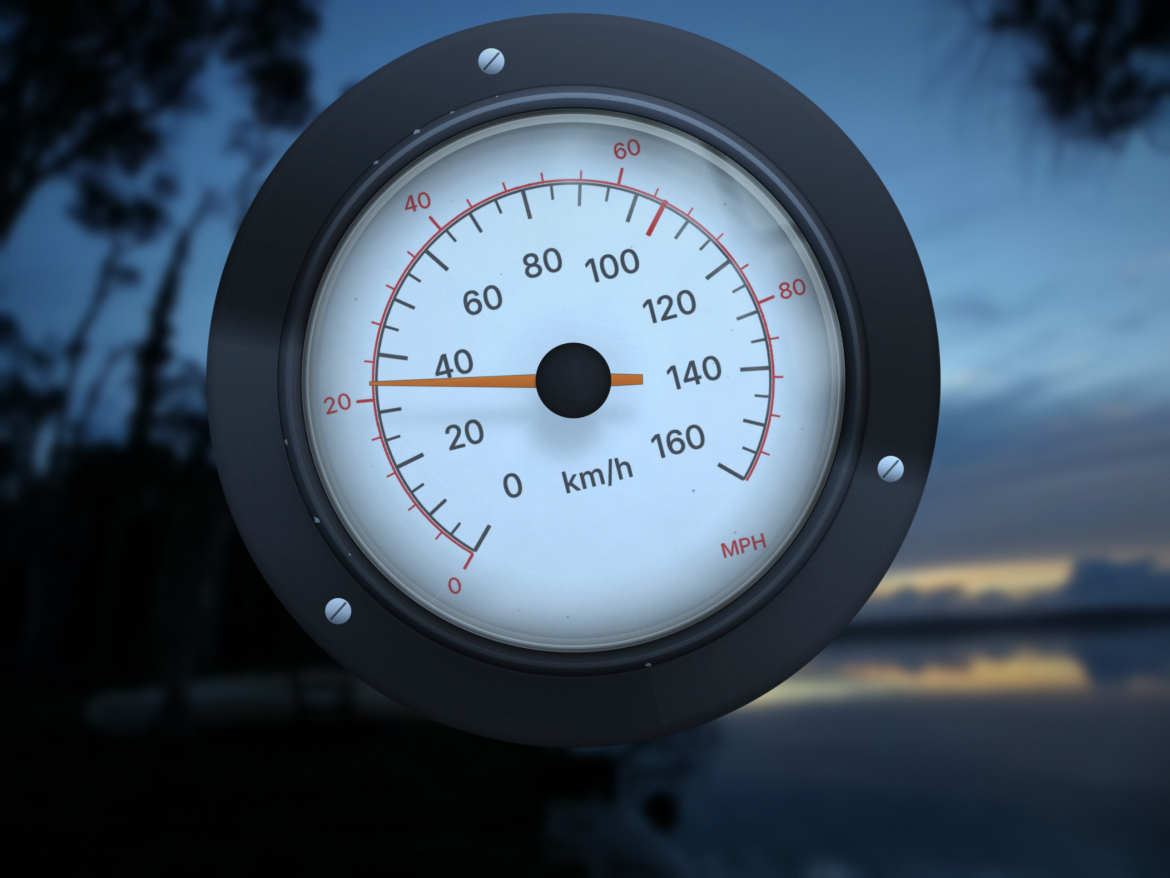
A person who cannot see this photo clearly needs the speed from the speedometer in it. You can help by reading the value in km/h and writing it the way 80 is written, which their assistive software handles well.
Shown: 35
